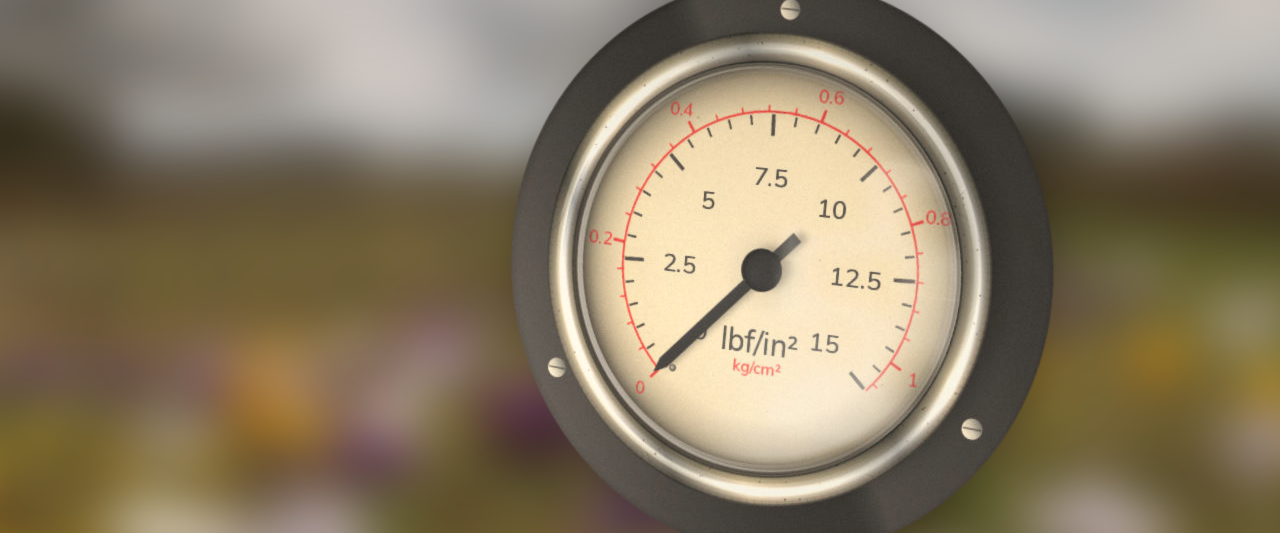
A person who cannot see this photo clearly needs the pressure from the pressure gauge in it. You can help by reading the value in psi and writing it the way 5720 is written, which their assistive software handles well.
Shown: 0
